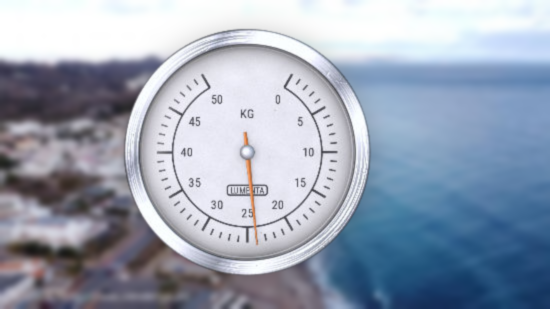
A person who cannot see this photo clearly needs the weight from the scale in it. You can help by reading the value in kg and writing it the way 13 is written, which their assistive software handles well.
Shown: 24
